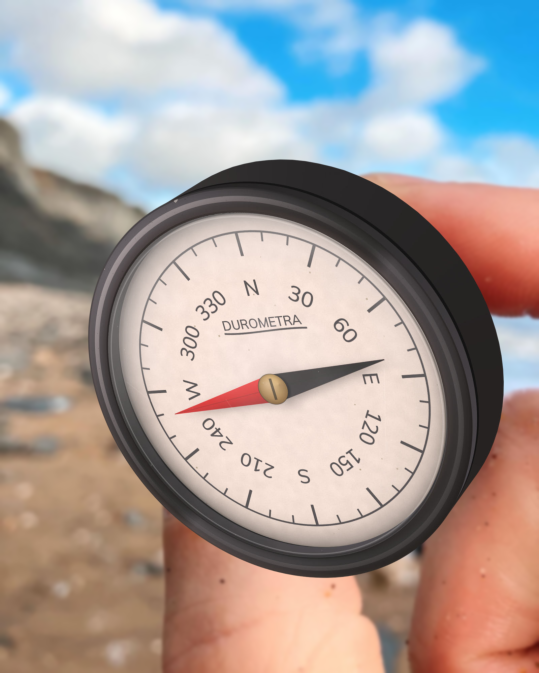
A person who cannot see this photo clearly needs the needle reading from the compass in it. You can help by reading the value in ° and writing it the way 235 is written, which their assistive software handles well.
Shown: 260
